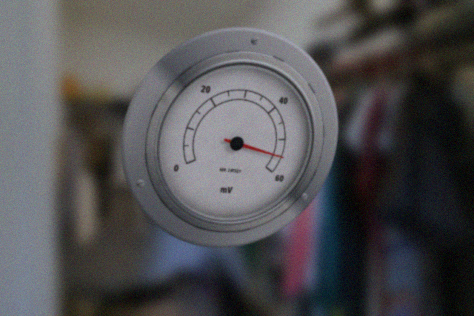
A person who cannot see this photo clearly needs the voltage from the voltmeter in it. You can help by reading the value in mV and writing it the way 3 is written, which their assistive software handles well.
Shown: 55
